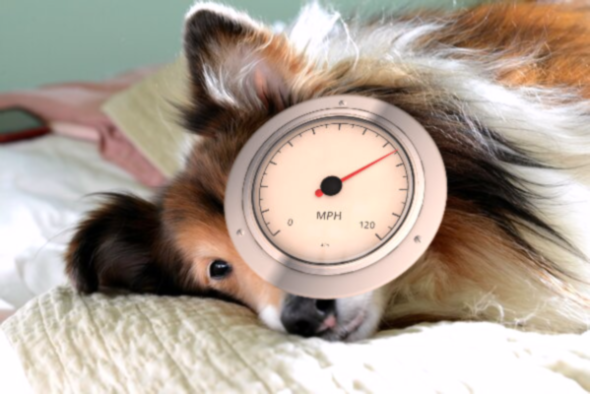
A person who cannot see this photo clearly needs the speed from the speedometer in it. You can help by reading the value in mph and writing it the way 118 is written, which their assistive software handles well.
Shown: 85
